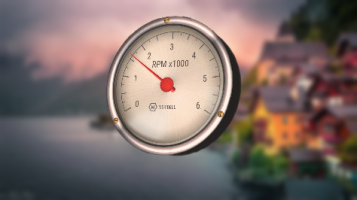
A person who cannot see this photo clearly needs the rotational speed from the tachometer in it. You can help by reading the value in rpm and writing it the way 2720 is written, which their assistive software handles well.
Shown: 1625
